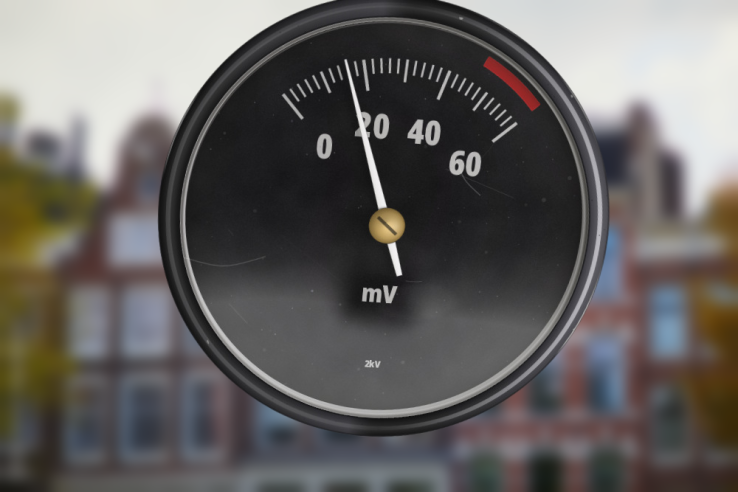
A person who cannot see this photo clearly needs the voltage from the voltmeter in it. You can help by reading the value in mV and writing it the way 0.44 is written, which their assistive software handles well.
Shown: 16
